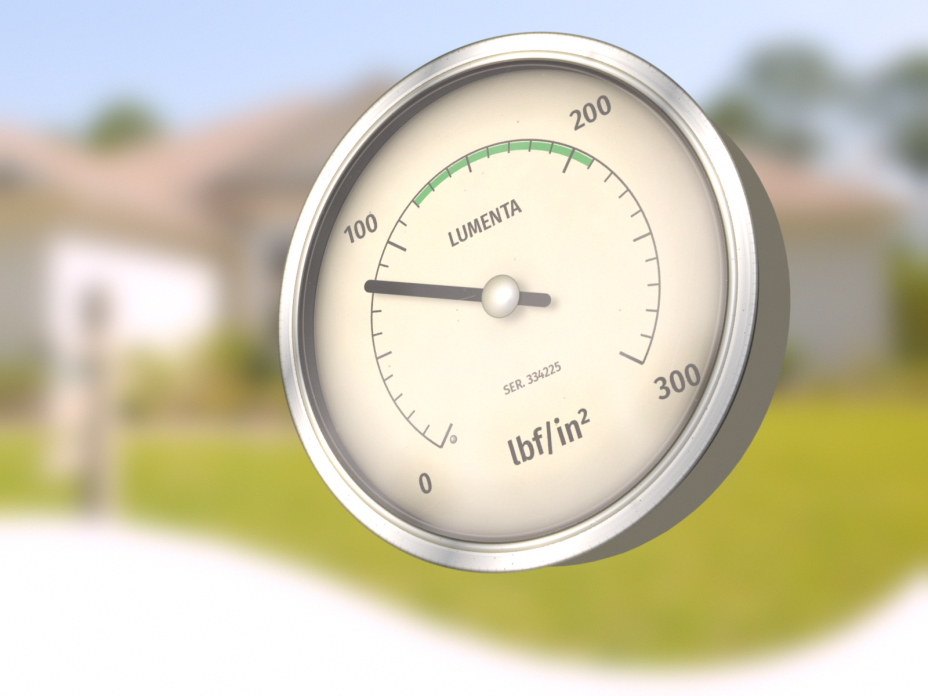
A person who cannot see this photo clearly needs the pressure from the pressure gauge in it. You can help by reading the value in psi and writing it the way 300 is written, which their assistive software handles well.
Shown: 80
